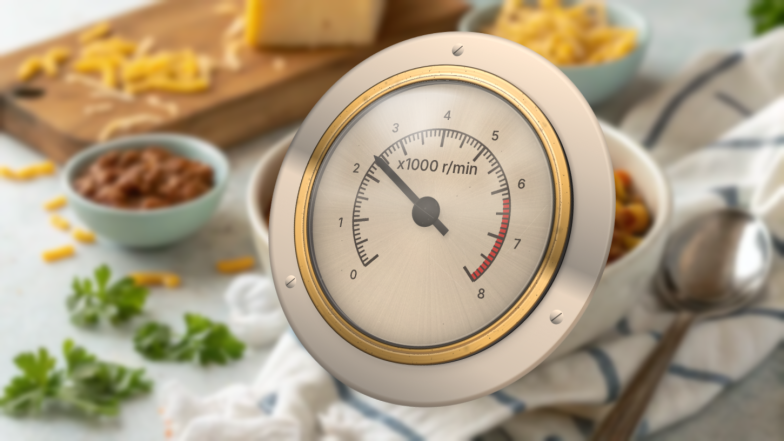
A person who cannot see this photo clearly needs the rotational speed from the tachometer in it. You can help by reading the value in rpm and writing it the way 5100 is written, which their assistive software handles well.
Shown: 2400
